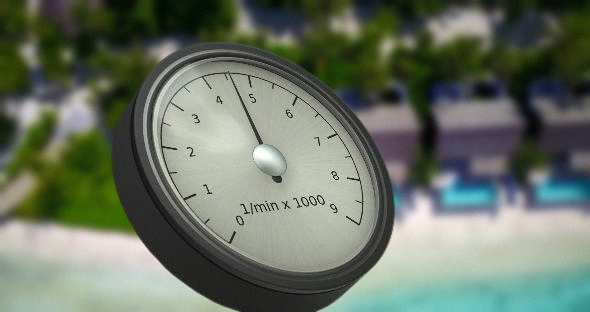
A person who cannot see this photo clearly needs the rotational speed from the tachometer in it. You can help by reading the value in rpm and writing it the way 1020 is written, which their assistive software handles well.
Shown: 4500
